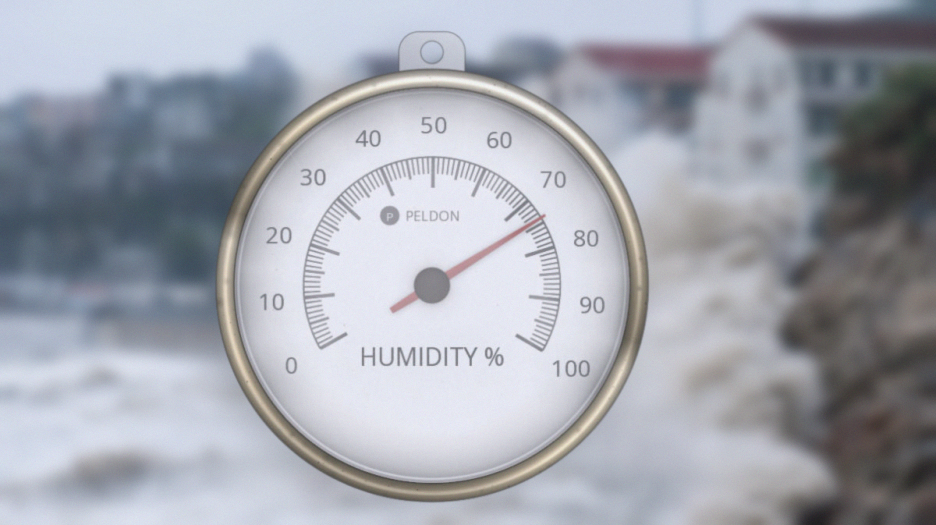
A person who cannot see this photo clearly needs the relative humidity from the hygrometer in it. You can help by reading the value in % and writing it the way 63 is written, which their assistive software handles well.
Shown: 74
